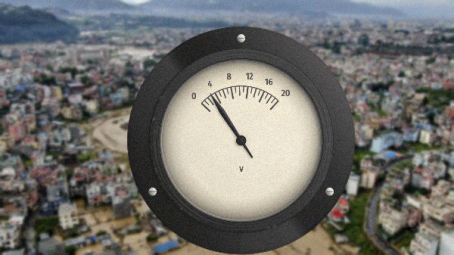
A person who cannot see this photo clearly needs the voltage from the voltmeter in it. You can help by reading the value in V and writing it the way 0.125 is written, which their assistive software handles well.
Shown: 3
